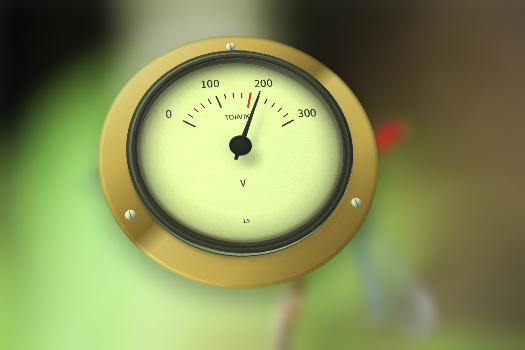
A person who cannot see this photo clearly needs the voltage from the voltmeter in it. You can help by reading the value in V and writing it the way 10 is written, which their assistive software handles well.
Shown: 200
